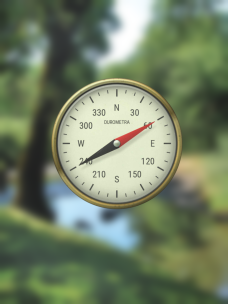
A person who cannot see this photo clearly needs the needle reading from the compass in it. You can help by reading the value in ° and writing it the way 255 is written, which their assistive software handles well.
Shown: 60
